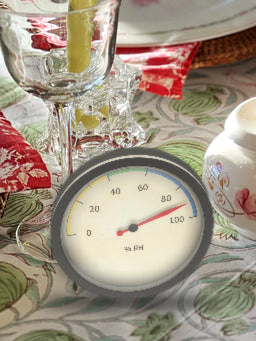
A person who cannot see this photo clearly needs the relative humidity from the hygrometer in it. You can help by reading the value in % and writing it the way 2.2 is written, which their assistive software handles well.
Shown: 90
